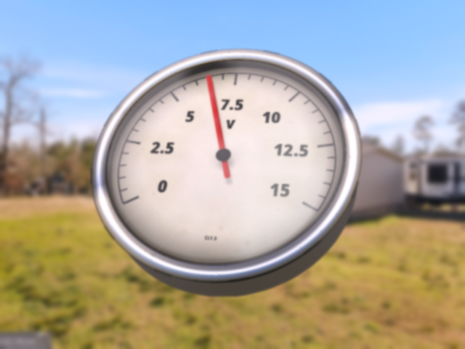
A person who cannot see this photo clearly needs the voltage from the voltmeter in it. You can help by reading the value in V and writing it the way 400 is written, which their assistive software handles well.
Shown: 6.5
